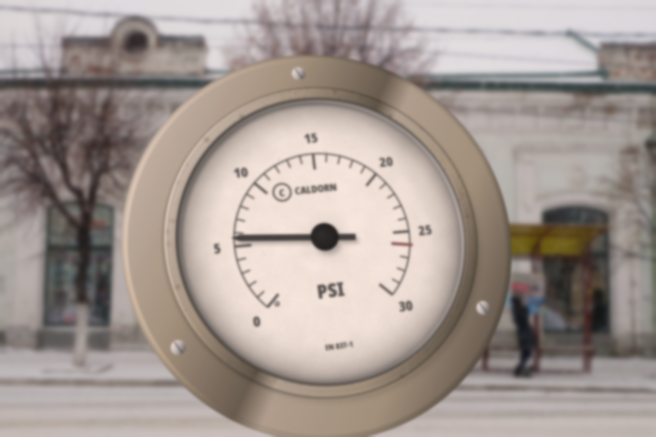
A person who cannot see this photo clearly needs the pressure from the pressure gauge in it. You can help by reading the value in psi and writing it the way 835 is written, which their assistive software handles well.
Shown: 5.5
